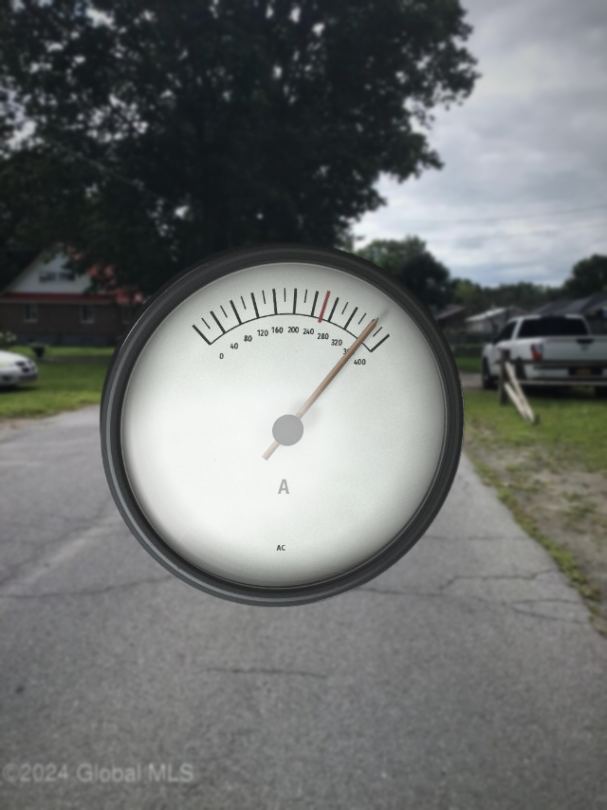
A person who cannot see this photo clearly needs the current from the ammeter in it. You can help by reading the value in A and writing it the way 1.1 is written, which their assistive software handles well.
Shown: 360
